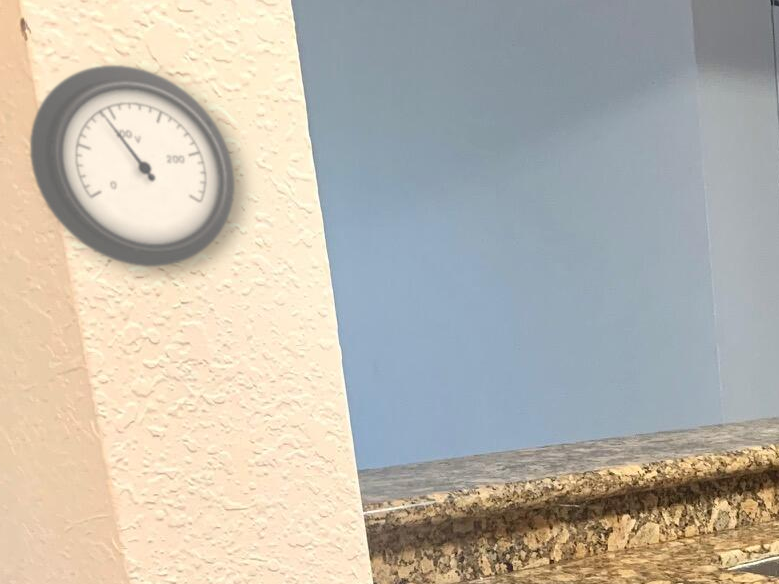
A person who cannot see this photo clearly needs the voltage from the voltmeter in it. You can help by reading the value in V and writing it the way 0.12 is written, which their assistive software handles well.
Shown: 90
